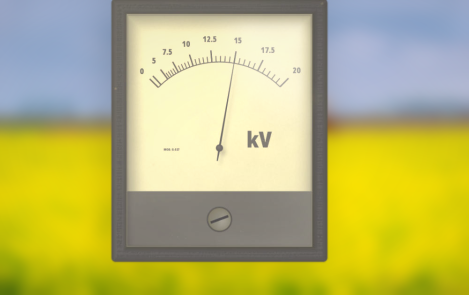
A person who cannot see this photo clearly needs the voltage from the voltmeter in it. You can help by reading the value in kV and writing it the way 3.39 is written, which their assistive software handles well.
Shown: 15
